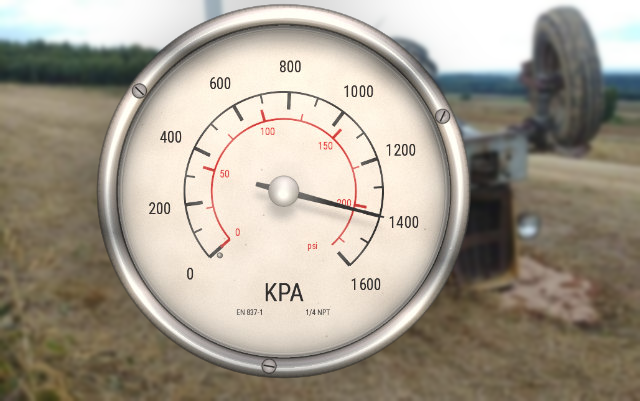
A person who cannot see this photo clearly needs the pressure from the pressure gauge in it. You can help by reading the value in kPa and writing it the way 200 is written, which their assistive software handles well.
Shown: 1400
